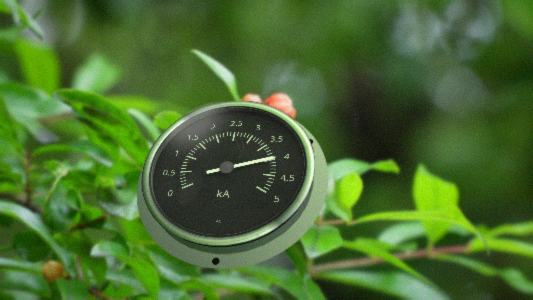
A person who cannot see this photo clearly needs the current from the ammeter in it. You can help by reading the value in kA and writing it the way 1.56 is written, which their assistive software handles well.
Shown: 4
